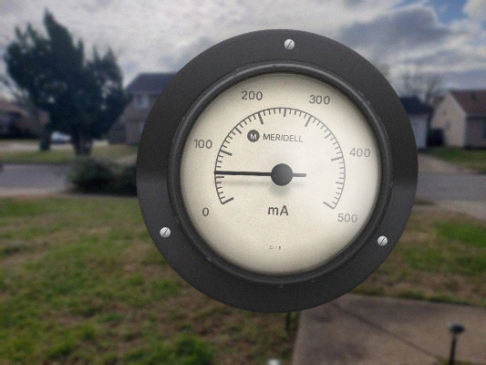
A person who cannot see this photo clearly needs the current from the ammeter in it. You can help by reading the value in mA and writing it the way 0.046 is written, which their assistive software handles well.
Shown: 60
